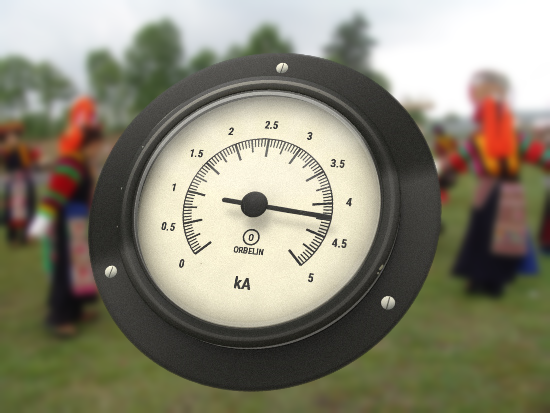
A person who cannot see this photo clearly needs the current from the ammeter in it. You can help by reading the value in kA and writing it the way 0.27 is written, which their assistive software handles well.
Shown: 4.25
